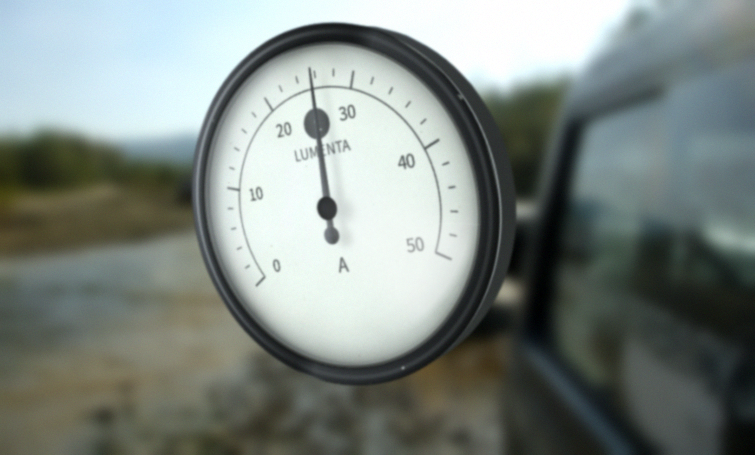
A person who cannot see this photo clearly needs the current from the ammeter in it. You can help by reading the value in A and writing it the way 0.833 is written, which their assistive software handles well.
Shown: 26
